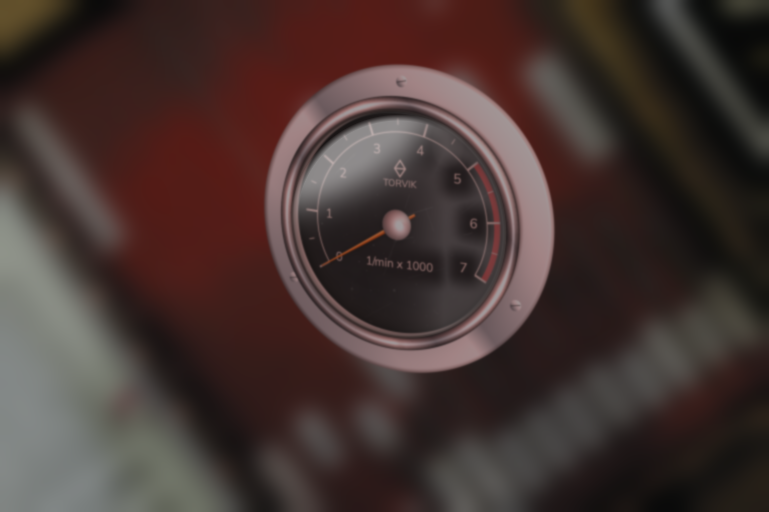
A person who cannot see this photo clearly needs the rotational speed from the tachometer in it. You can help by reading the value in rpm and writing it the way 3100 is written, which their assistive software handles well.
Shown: 0
